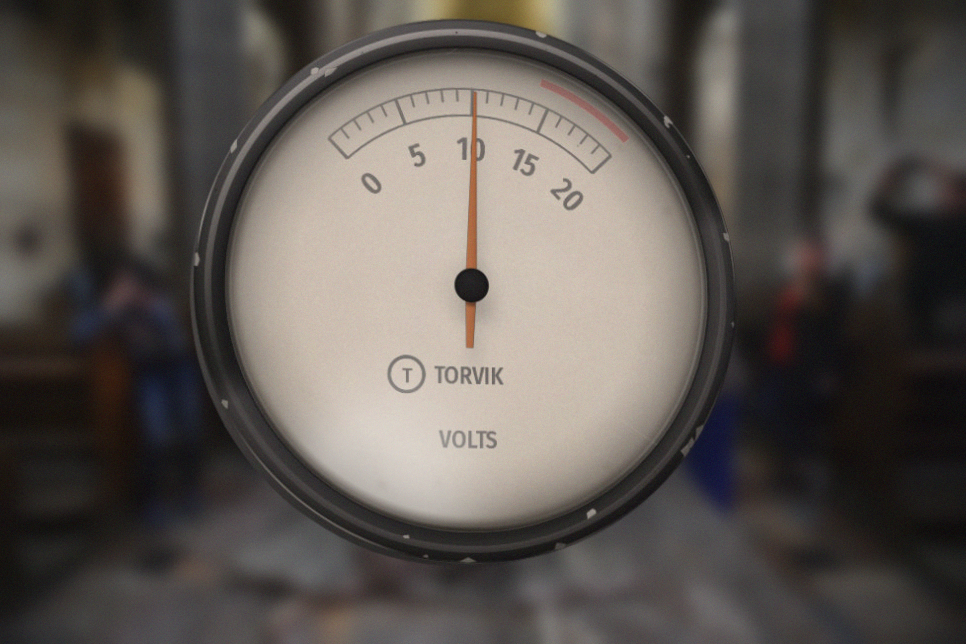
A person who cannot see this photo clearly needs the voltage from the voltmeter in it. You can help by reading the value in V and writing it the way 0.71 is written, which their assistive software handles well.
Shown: 10
